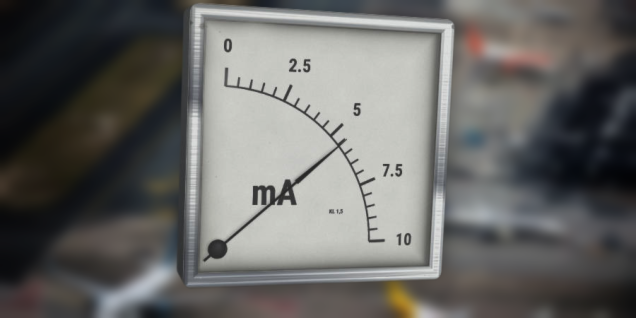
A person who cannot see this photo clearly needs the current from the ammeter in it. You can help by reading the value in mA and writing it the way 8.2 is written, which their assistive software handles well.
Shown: 5.5
